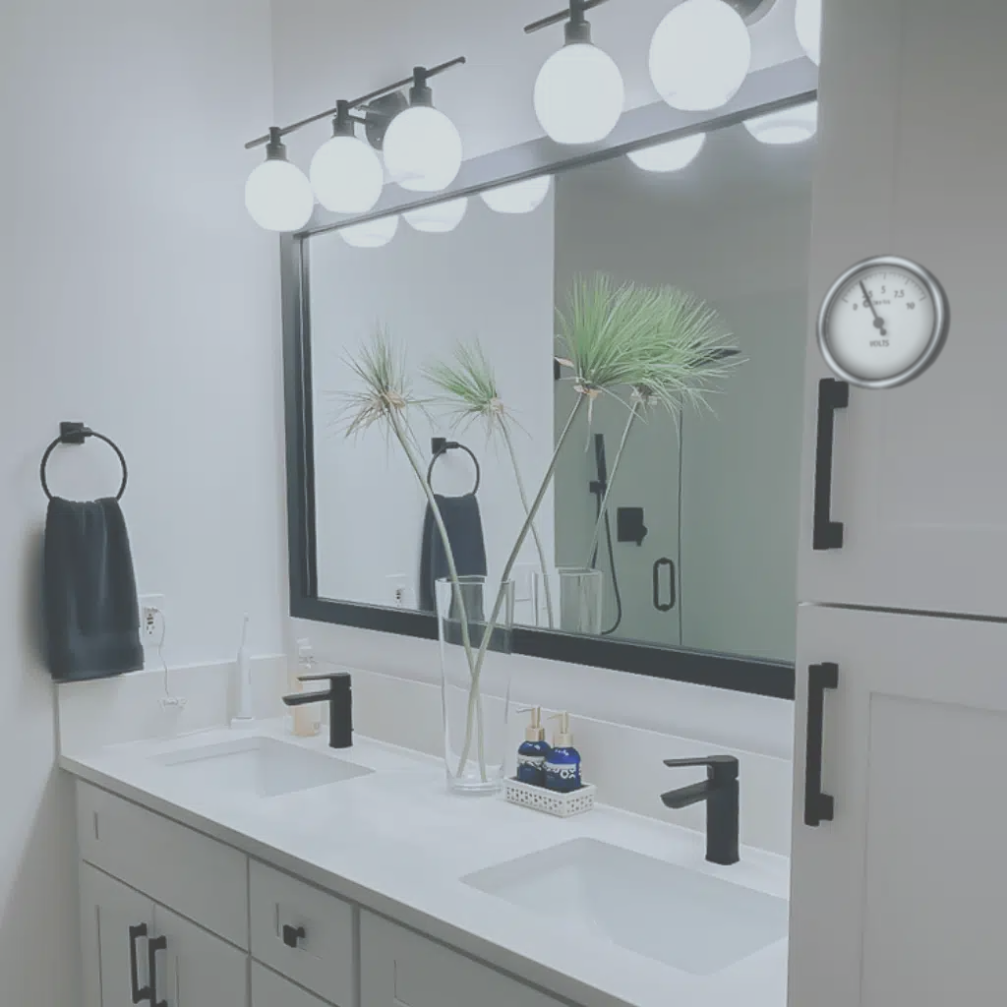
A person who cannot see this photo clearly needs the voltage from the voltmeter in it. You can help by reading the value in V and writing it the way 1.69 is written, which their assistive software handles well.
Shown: 2.5
